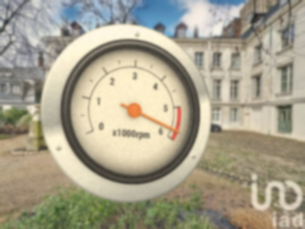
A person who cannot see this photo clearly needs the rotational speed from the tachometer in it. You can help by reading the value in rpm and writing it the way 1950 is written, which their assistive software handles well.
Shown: 5750
